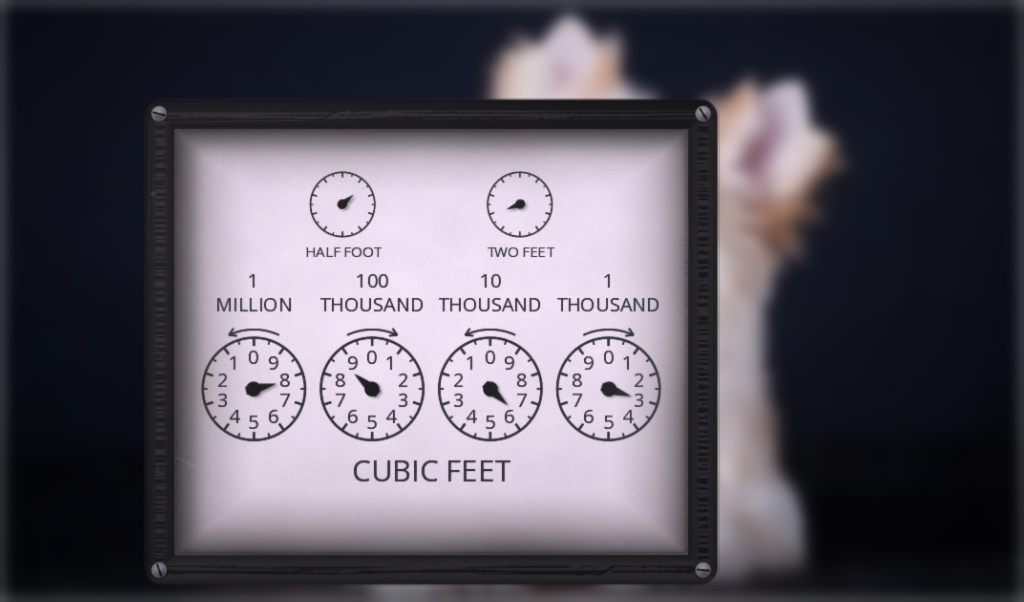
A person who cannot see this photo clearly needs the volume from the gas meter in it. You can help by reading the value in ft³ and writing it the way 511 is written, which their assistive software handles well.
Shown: 786300
